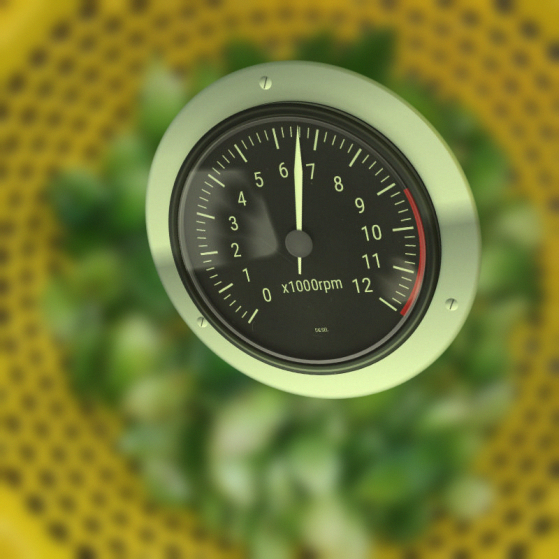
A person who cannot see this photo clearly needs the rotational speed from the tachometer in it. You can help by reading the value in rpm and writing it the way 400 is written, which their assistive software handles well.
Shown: 6600
